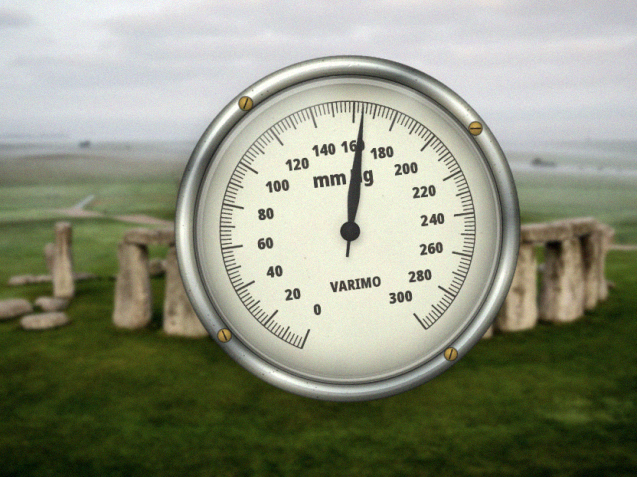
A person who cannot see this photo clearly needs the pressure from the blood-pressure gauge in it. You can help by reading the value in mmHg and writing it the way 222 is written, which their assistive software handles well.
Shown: 164
